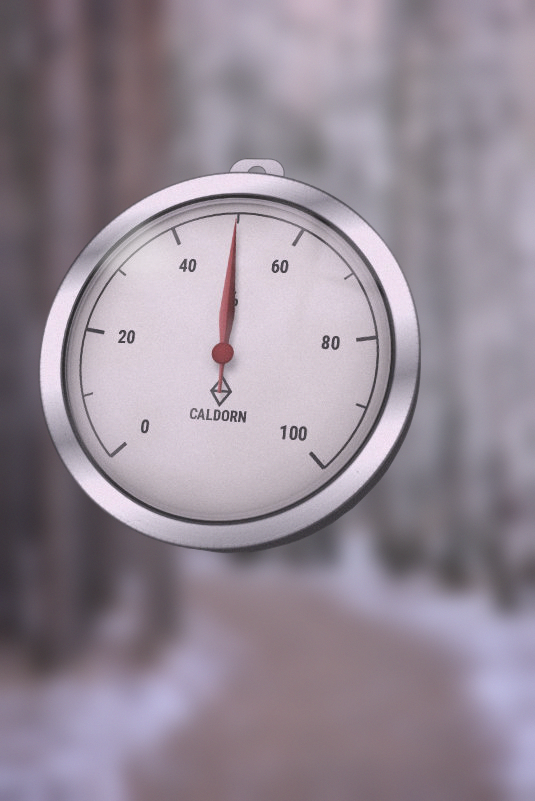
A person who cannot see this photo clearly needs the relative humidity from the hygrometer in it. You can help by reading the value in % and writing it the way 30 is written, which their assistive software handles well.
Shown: 50
